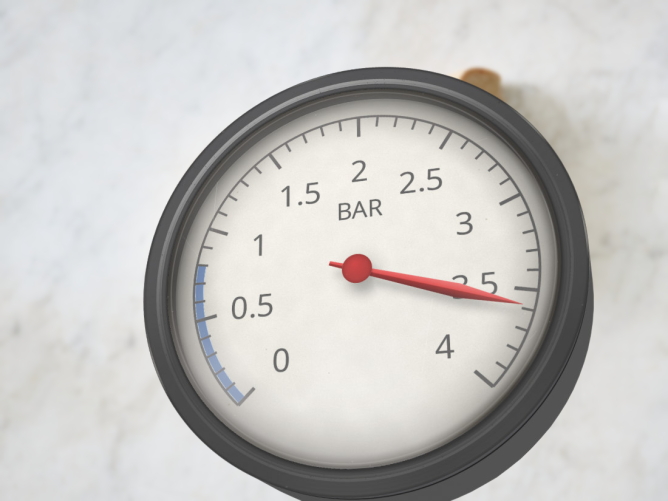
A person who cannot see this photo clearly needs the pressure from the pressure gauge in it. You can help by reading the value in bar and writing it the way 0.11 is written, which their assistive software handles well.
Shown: 3.6
